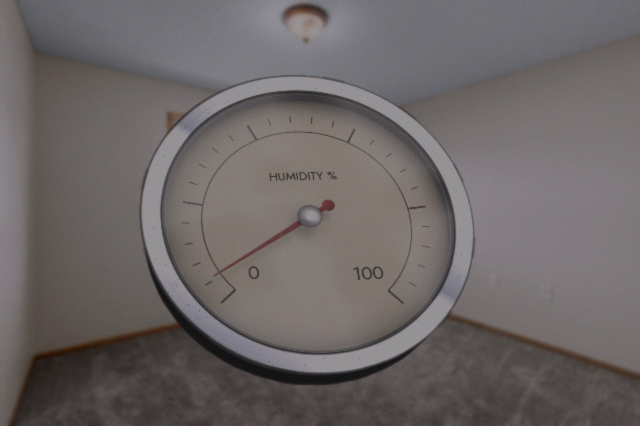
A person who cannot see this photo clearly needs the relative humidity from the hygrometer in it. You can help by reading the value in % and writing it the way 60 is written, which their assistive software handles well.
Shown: 4
